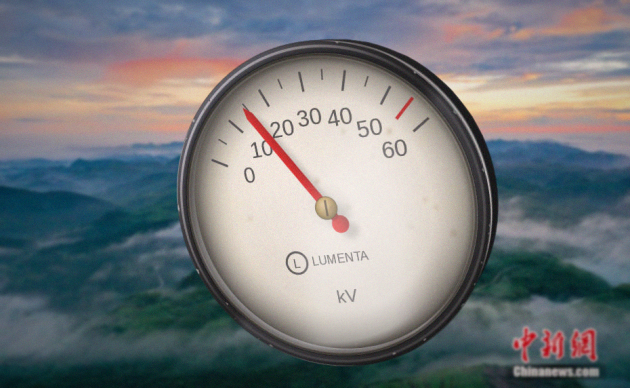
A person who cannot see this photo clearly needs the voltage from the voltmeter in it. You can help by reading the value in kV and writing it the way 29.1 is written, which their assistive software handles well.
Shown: 15
